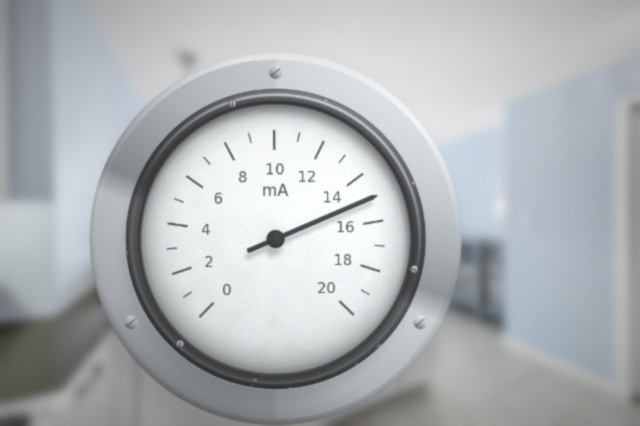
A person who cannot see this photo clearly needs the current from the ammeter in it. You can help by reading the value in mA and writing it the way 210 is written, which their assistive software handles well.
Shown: 15
